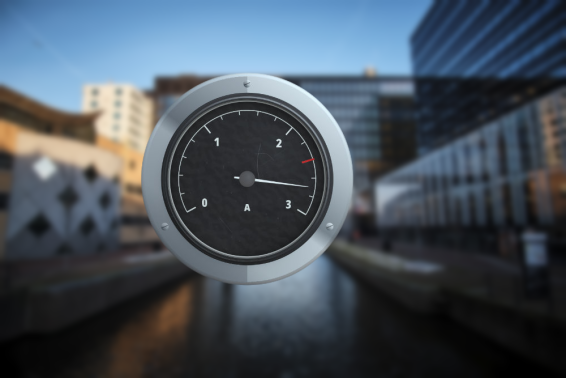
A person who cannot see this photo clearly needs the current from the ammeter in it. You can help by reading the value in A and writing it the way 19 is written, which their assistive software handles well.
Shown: 2.7
